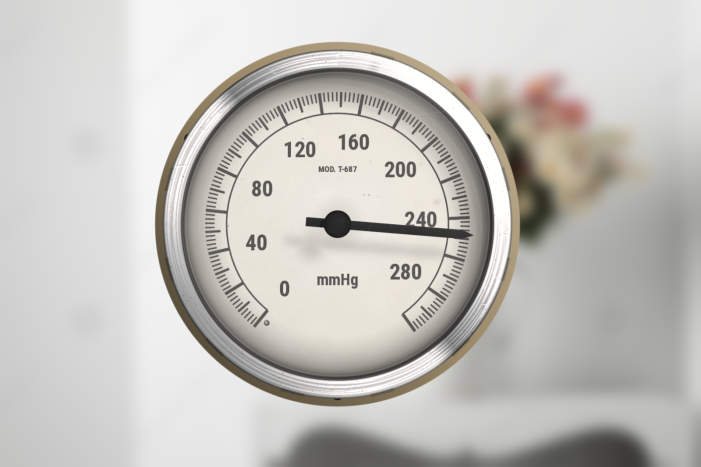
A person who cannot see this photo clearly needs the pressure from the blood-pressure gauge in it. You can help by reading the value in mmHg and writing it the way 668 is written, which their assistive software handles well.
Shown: 248
